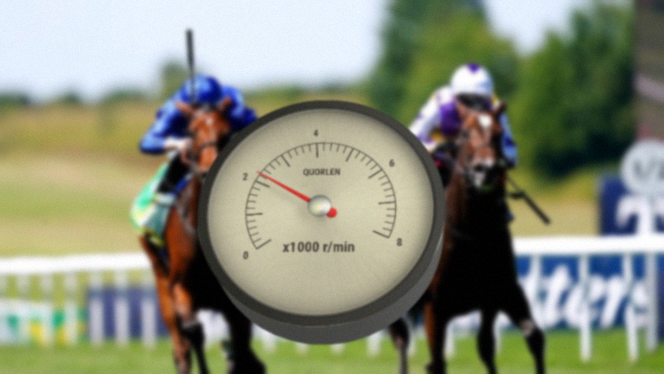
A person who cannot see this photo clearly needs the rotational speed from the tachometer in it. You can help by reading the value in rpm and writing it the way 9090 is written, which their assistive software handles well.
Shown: 2200
